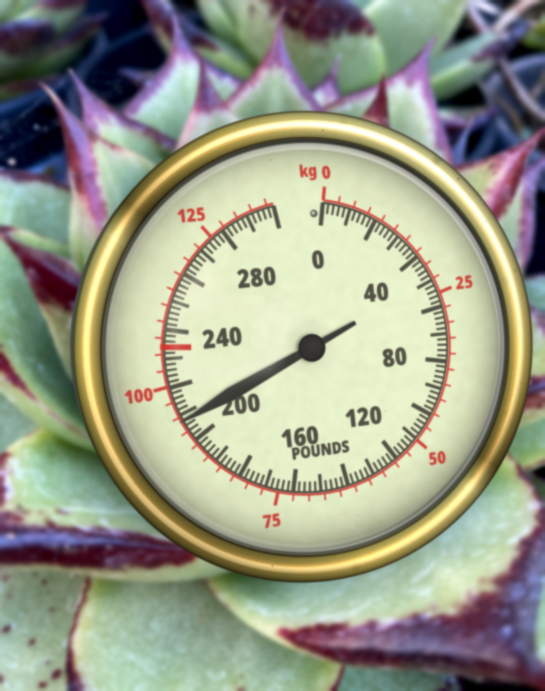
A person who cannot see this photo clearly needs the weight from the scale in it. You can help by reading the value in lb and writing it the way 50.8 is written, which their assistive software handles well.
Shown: 208
